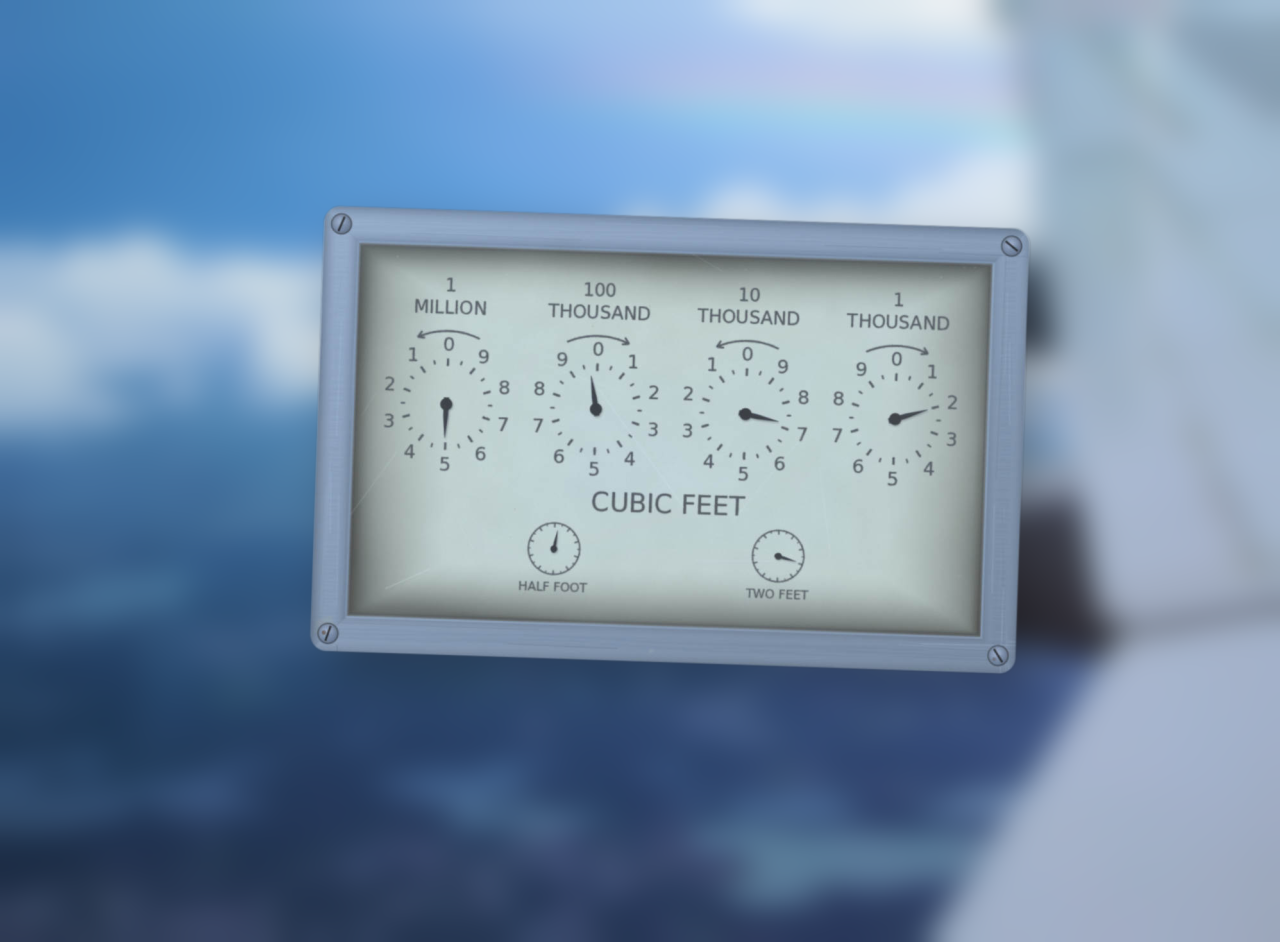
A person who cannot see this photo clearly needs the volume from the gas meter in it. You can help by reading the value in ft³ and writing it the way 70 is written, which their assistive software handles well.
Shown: 497200
